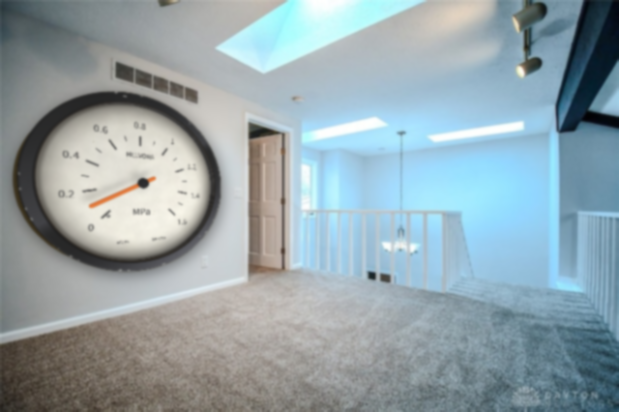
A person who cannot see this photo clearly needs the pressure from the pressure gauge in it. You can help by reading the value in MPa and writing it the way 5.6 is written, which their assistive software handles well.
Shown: 0.1
